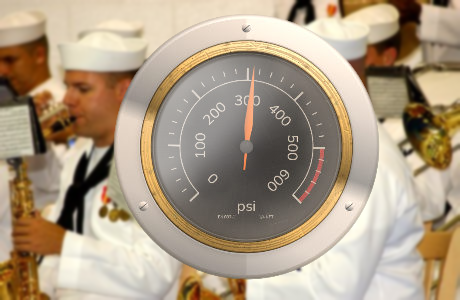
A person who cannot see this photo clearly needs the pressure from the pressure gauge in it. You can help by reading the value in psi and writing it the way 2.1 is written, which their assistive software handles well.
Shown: 310
